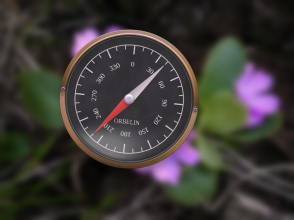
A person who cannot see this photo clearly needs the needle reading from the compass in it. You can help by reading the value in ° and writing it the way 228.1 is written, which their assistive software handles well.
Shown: 220
